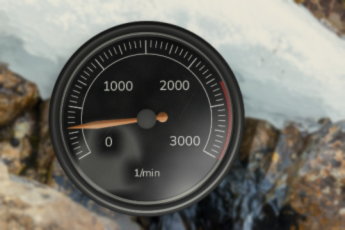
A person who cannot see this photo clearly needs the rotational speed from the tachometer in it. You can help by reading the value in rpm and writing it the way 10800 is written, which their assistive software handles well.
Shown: 300
